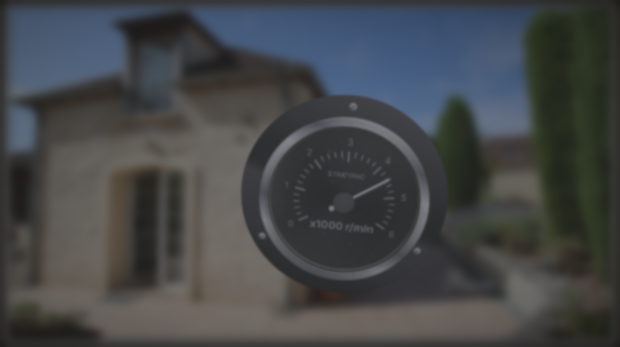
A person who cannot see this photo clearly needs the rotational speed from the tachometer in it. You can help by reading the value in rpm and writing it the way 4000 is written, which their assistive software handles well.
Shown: 4400
